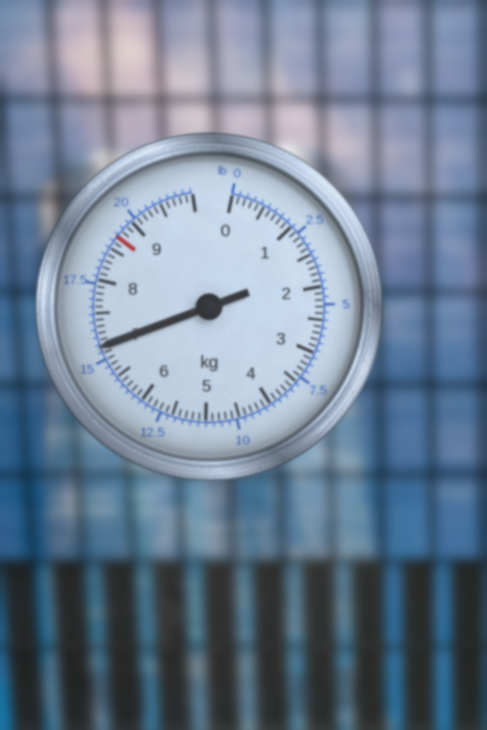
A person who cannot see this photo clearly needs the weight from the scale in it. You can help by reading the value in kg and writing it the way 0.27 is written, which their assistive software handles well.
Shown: 7
